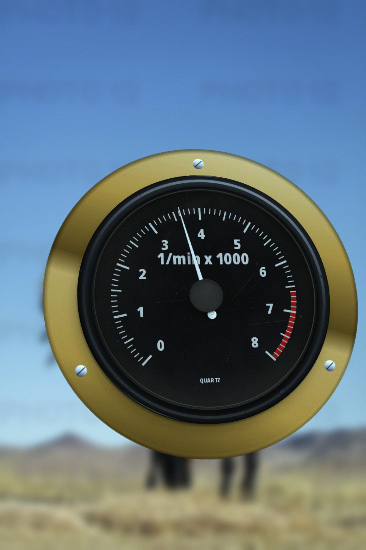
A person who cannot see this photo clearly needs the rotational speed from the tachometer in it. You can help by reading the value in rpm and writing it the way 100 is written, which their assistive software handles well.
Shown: 3600
